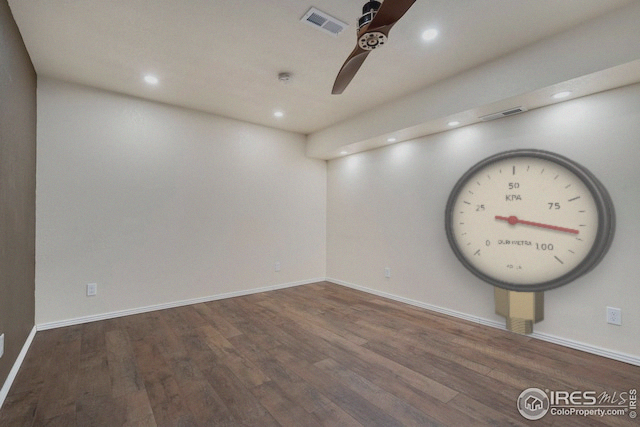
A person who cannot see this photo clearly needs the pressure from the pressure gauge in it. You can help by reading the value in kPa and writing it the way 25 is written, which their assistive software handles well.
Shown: 87.5
